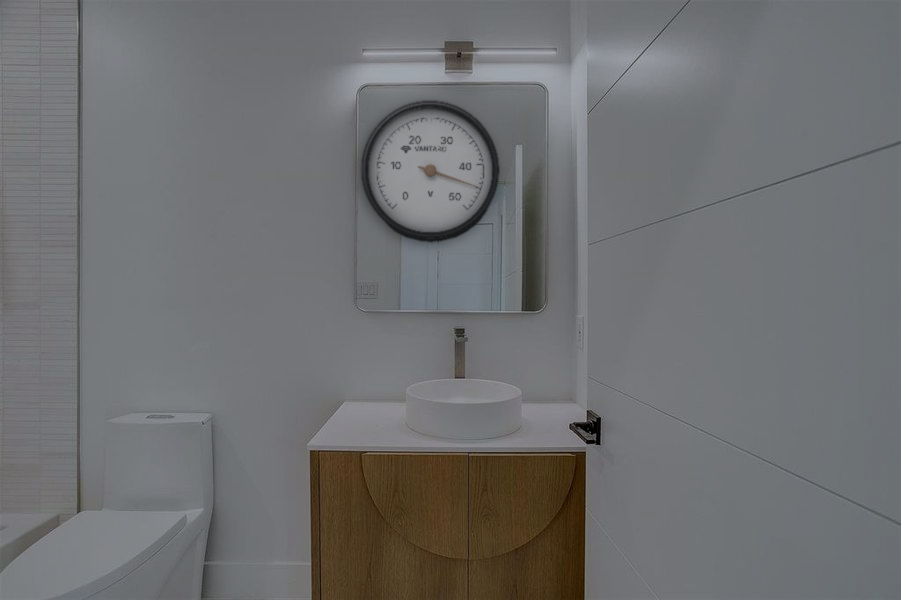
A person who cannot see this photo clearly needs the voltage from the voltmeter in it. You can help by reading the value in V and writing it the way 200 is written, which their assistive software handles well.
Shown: 45
